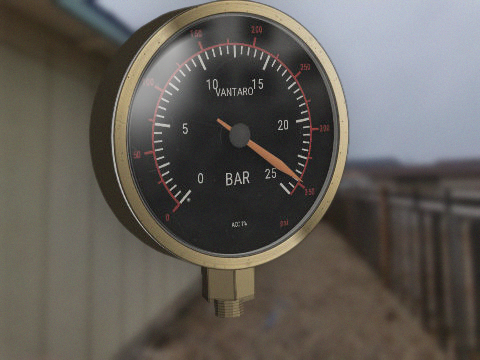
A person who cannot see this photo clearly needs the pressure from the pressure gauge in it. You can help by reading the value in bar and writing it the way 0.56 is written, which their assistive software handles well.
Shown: 24
